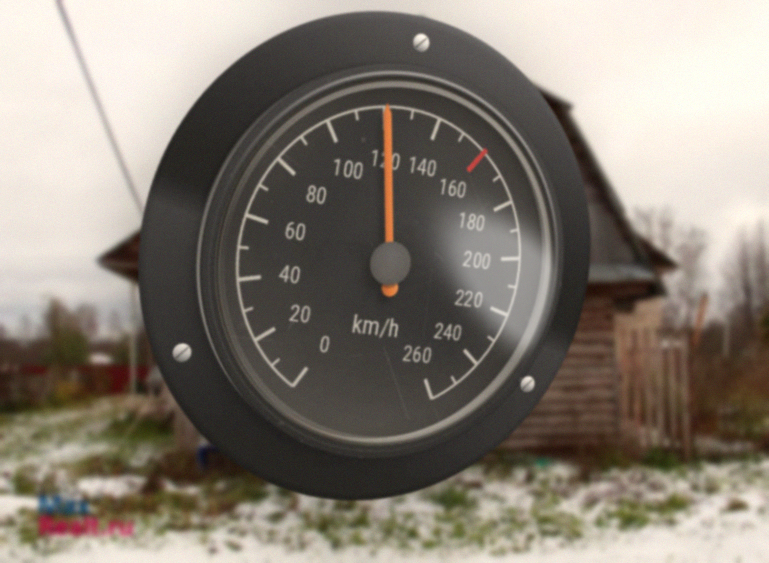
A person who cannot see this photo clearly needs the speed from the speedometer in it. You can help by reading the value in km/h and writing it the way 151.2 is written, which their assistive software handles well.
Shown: 120
